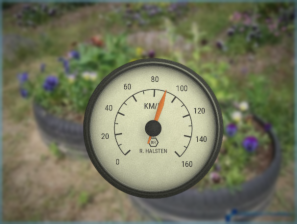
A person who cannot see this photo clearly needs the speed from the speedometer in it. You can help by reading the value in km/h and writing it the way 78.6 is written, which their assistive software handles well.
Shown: 90
